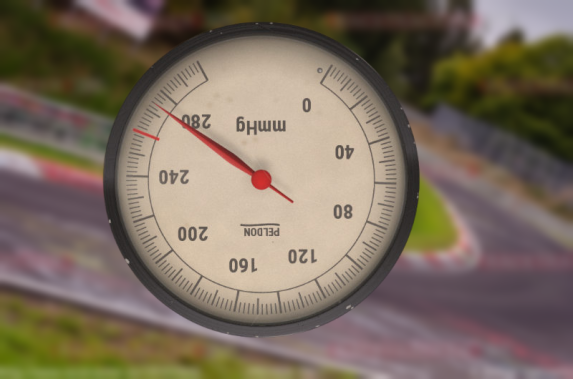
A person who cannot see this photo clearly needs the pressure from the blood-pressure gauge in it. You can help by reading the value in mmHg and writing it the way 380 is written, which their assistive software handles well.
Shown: 274
